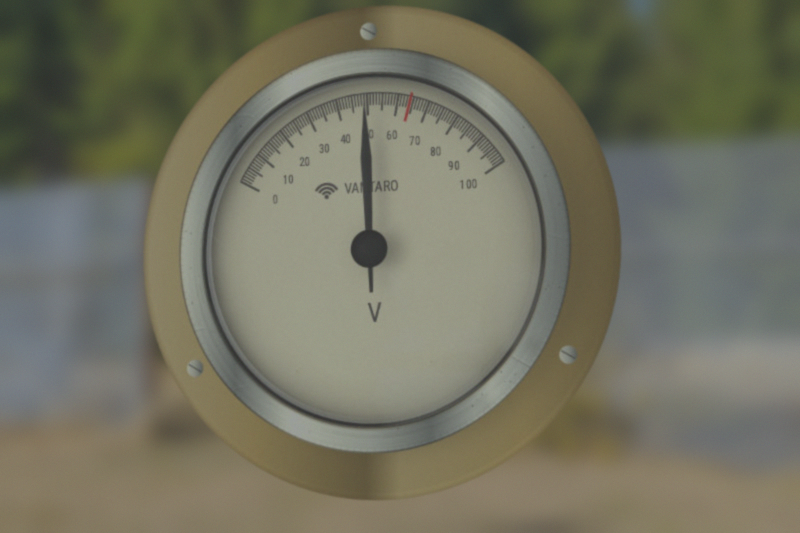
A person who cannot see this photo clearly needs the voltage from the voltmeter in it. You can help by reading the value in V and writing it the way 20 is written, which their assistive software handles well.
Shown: 50
